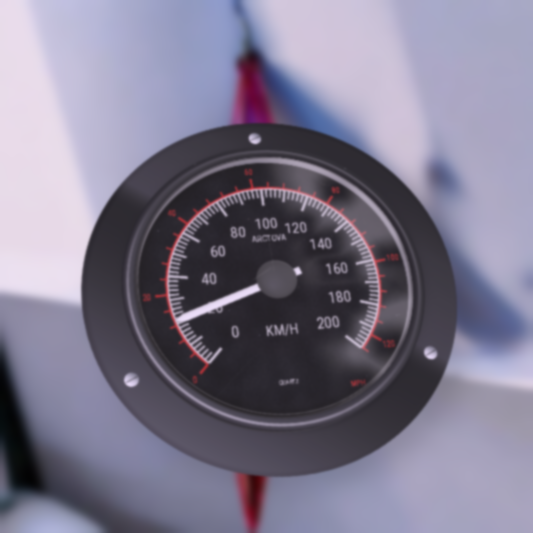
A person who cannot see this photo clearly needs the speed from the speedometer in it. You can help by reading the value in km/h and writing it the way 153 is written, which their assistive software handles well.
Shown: 20
